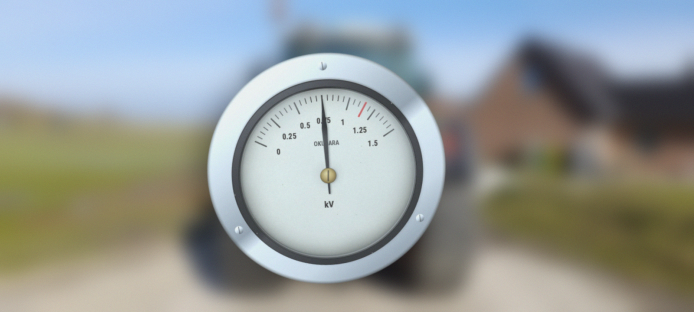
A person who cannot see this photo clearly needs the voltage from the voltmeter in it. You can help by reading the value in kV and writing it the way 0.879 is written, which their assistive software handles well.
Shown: 0.75
